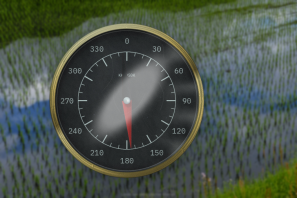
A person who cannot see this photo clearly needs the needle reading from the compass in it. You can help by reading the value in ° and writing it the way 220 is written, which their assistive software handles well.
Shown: 175
